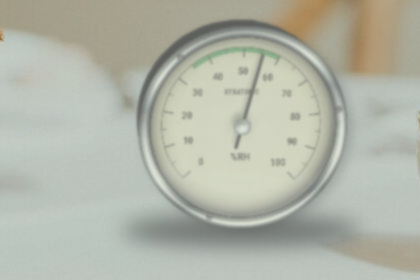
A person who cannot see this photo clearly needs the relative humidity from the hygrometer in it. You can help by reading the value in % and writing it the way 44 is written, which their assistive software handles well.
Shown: 55
